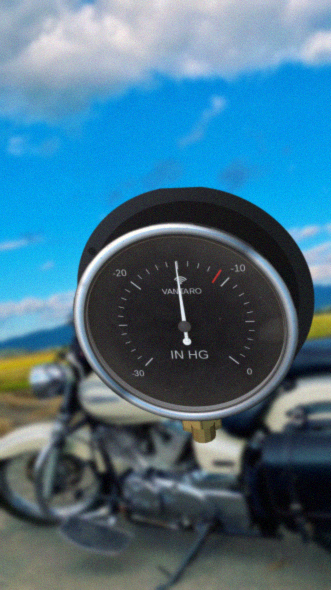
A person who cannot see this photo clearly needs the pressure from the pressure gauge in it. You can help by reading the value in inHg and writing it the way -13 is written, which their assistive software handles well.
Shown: -15
